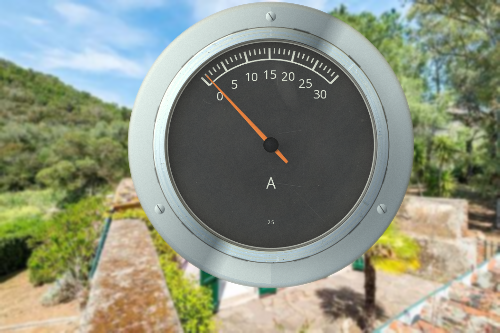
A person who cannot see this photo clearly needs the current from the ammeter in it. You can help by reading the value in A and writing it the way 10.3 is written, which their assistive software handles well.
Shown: 1
